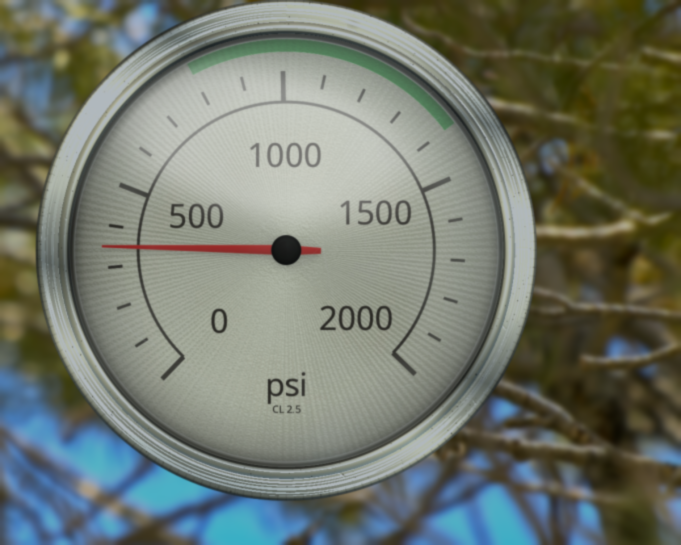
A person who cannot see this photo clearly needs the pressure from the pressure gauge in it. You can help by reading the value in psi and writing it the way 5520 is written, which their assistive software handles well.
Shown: 350
